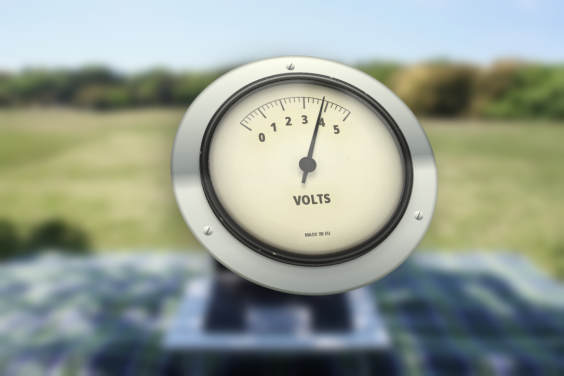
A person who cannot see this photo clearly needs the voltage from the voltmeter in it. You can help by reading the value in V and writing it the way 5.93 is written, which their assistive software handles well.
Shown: 3.8
